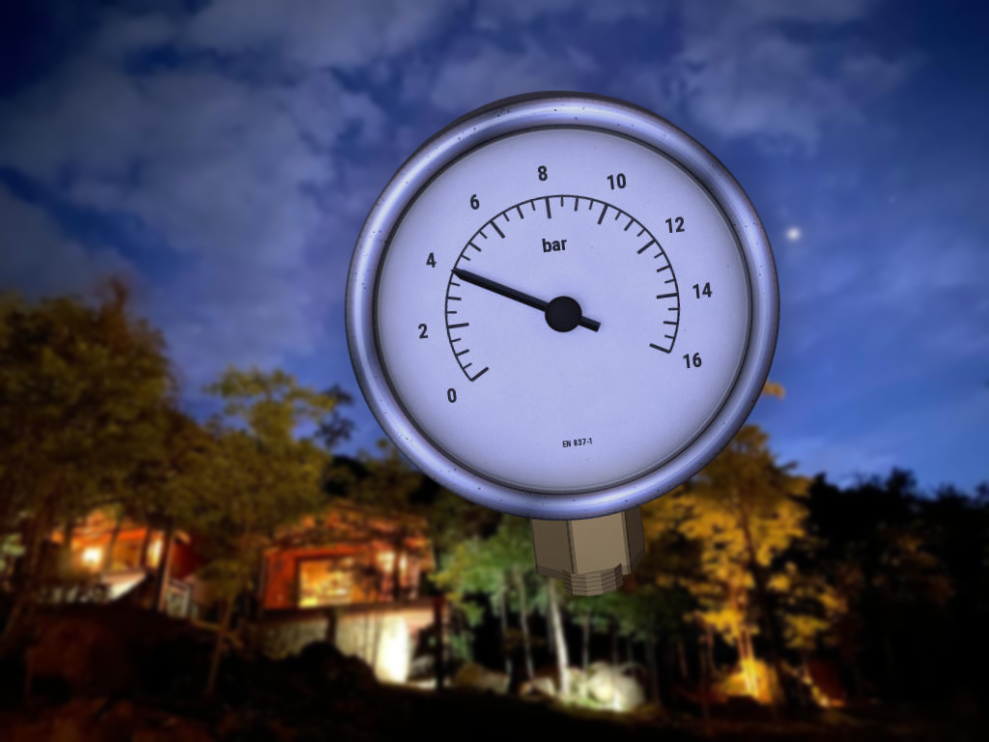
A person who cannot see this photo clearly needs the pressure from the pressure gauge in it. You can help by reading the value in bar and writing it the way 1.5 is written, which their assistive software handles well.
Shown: 4
